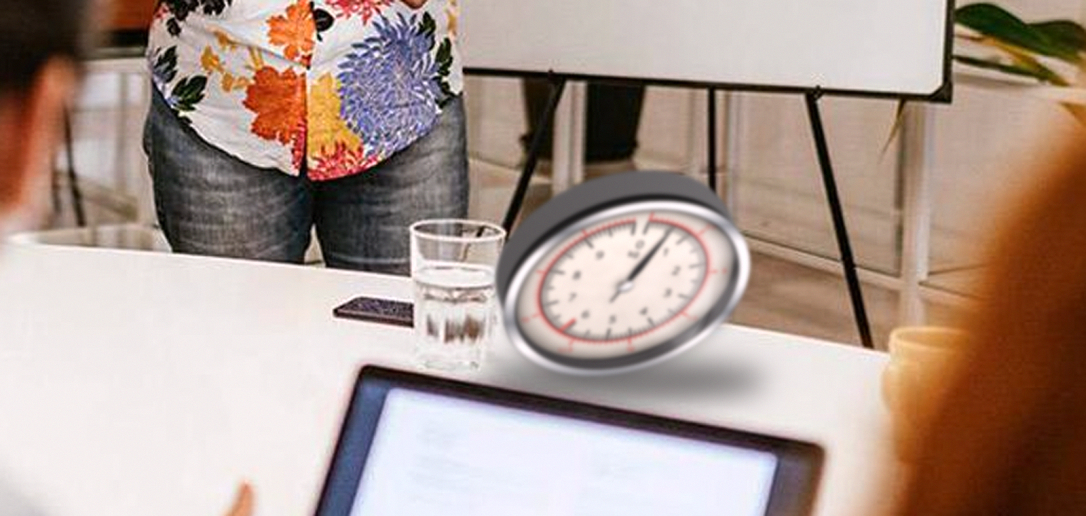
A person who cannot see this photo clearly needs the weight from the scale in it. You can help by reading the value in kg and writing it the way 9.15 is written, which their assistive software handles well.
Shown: 0.5
